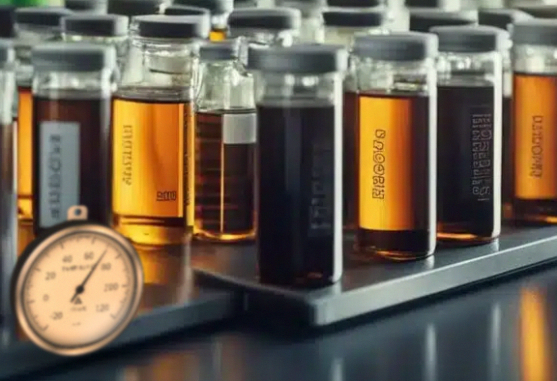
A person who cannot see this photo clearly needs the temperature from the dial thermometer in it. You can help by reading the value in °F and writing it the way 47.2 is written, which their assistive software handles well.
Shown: 70
